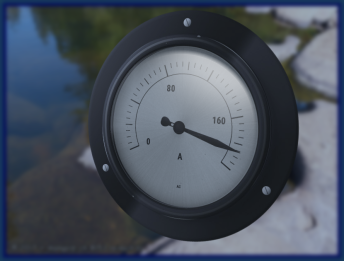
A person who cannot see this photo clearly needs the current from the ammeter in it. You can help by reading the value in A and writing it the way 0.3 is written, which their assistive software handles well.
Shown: 185
